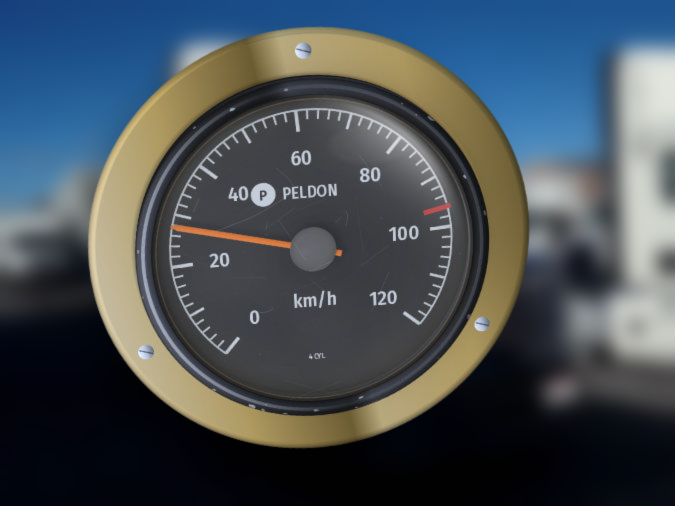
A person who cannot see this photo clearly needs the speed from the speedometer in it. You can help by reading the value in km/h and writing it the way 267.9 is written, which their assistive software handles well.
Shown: 28
